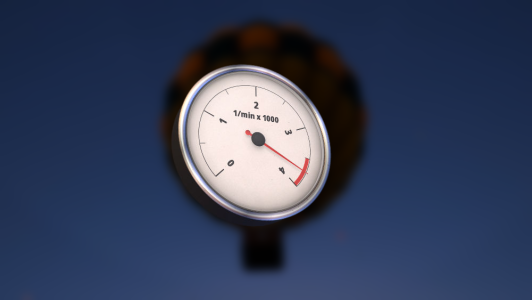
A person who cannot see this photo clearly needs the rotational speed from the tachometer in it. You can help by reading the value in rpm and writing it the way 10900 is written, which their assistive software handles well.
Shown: 3750
